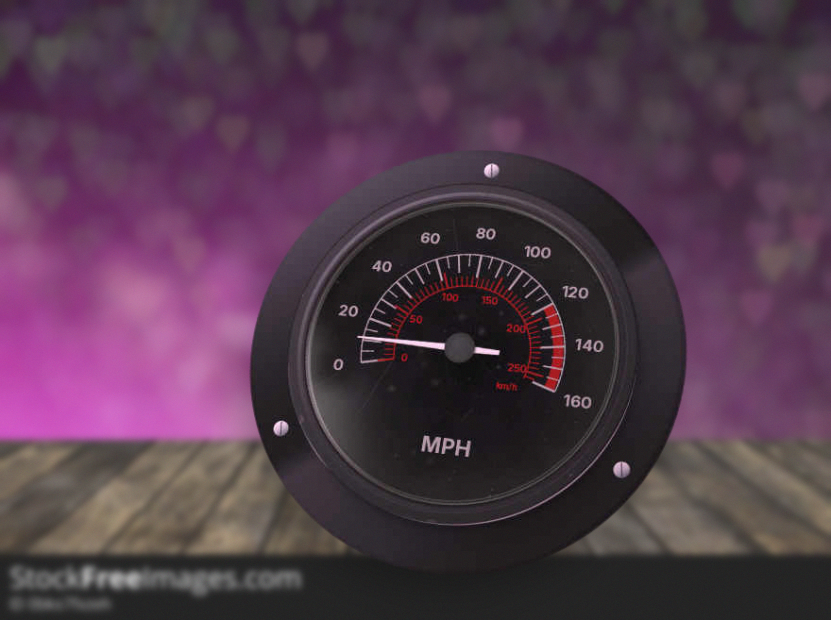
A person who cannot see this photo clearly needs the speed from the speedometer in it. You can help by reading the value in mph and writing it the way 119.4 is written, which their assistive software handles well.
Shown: 10
